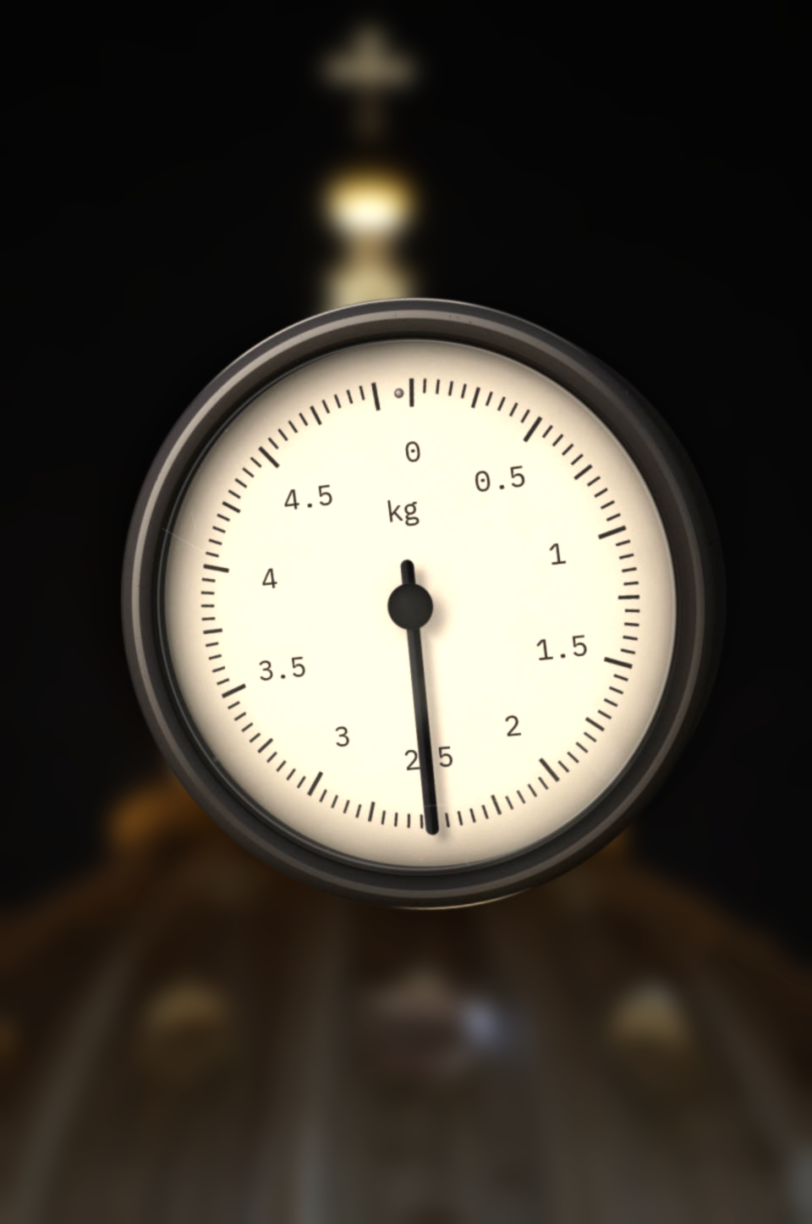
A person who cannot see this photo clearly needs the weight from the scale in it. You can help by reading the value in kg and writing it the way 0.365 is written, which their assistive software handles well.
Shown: 2.5
